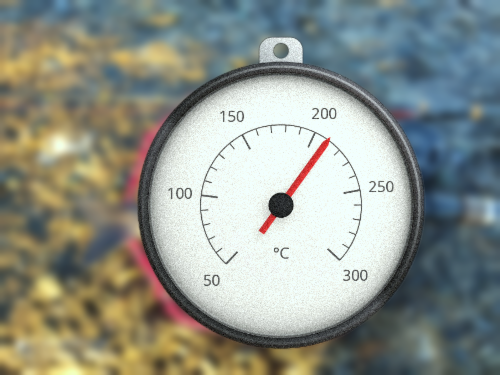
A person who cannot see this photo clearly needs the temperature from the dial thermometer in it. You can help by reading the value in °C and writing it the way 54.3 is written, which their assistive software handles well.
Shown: 210
